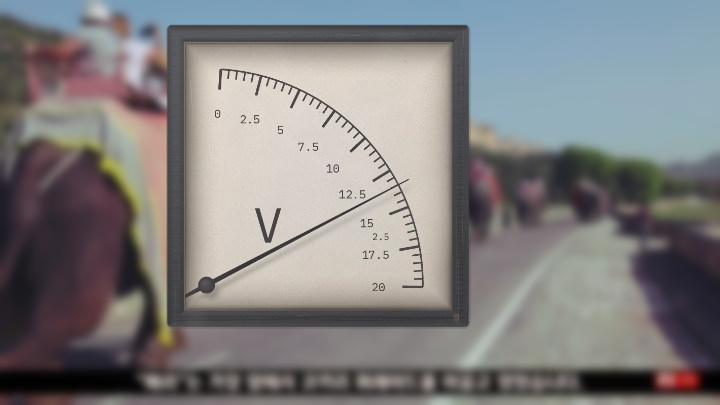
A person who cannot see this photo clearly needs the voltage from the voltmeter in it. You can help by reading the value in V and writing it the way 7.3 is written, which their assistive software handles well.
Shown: 13.5
